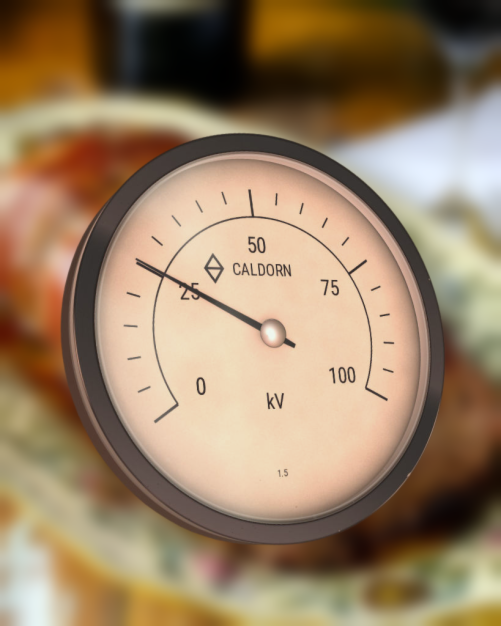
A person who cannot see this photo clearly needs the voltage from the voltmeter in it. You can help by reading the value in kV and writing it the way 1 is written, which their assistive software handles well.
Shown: 25
